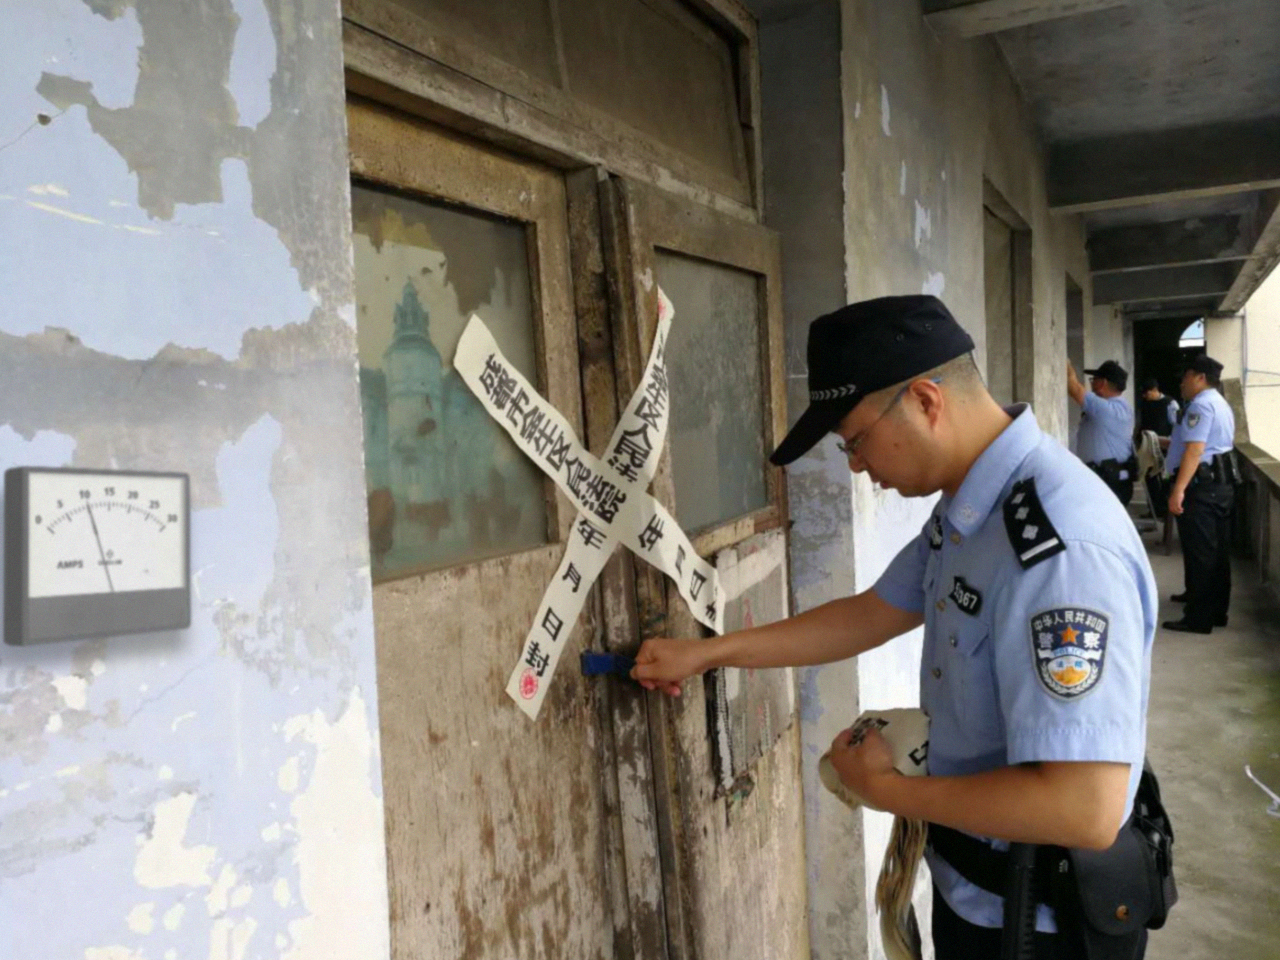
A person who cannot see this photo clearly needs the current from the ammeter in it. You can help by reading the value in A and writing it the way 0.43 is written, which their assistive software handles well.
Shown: 10
